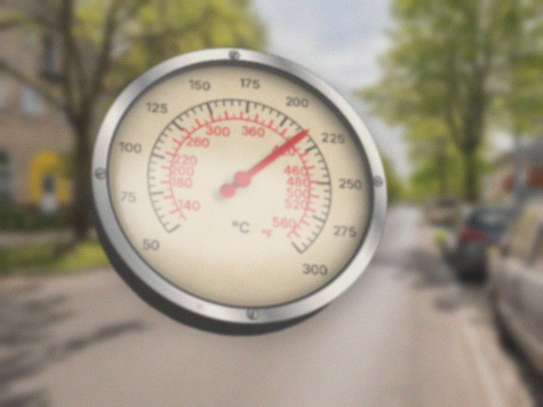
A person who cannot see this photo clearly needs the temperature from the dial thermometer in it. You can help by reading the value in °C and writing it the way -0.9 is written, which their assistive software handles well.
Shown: 215
